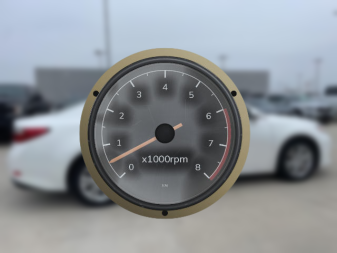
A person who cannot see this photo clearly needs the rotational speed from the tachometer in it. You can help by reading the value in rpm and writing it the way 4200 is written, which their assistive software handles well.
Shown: 500
